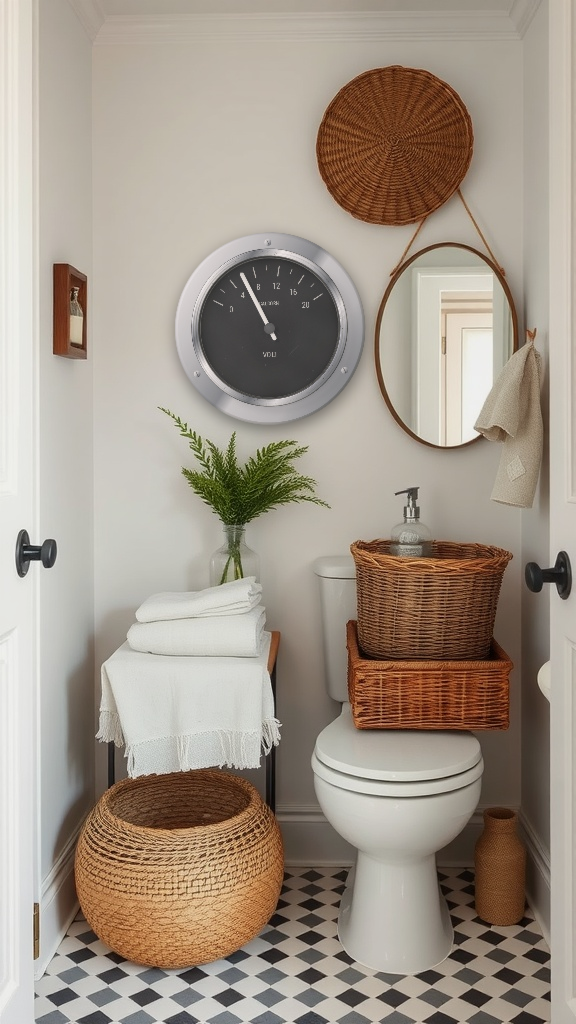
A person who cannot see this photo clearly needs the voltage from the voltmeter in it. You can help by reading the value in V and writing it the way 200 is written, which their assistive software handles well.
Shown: 6
